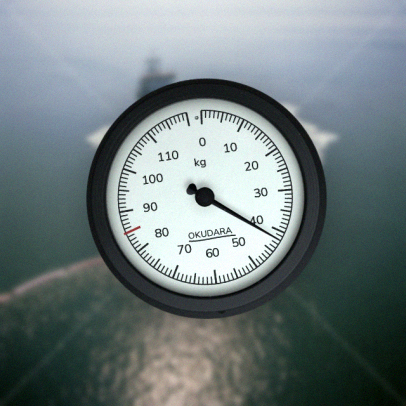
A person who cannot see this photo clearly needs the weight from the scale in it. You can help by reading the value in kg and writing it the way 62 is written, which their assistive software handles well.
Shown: 42
